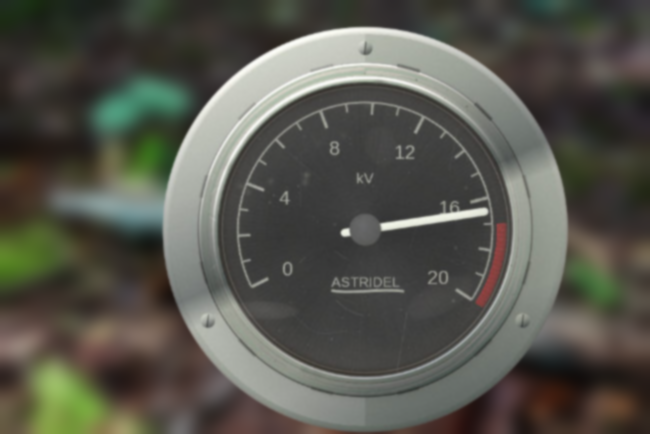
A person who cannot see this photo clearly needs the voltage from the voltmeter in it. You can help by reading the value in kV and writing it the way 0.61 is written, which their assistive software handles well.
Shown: 16.5
